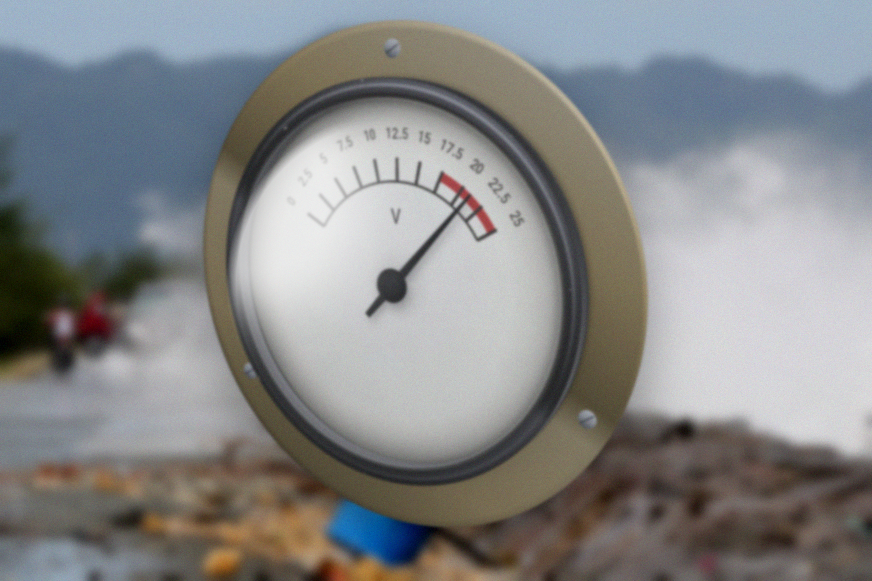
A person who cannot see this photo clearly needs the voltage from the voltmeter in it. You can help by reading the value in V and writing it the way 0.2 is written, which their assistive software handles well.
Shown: 21.25
